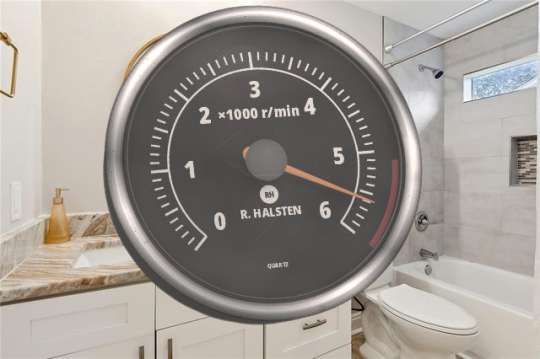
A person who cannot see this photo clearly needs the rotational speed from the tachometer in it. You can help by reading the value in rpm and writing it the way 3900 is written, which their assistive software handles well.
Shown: 5600
